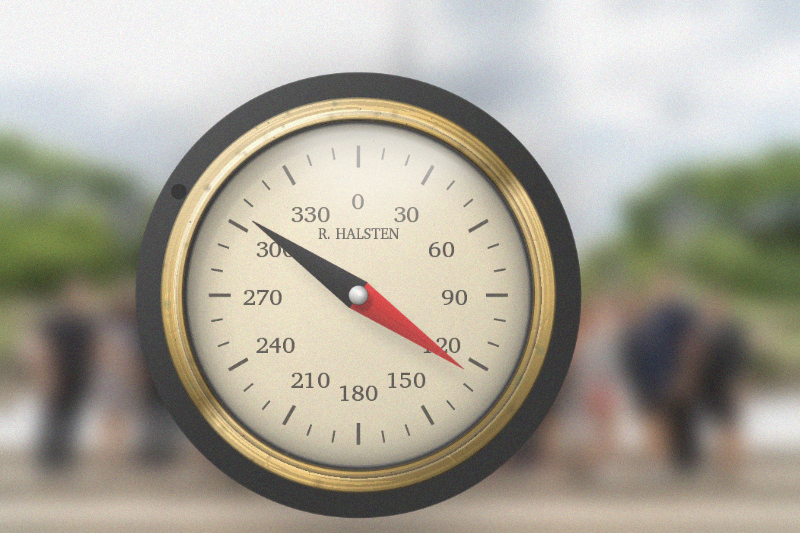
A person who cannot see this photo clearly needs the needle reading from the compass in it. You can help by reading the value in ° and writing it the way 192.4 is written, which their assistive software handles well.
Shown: 125
